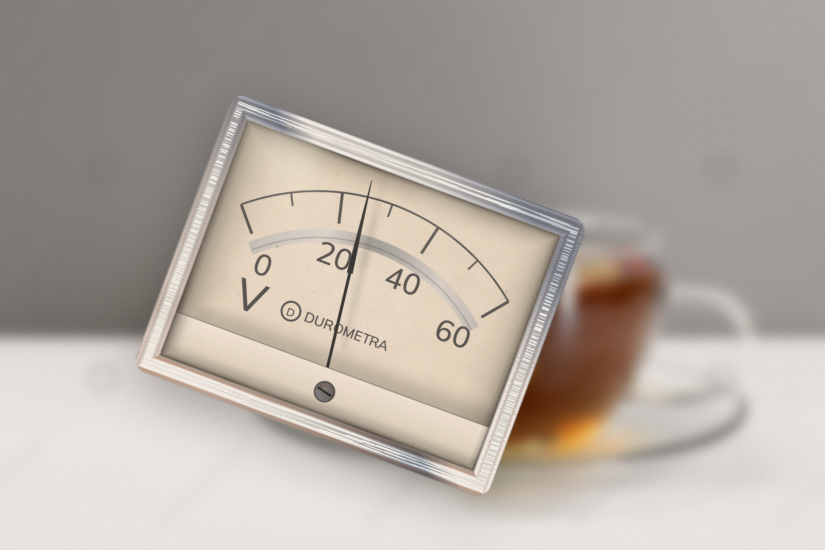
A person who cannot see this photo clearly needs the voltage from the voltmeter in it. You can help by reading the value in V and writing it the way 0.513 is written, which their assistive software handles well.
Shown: 25
